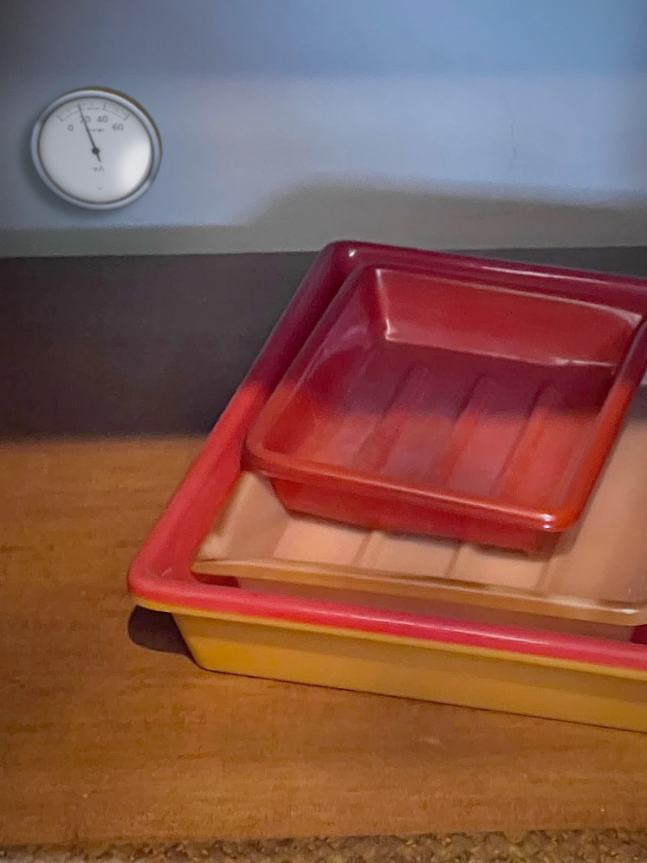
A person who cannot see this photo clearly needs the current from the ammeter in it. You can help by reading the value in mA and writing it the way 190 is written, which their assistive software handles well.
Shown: 20
